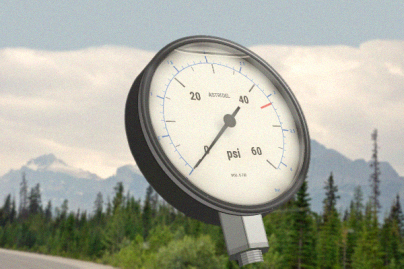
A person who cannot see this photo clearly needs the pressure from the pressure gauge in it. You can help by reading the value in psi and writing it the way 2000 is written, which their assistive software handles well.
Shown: 0
